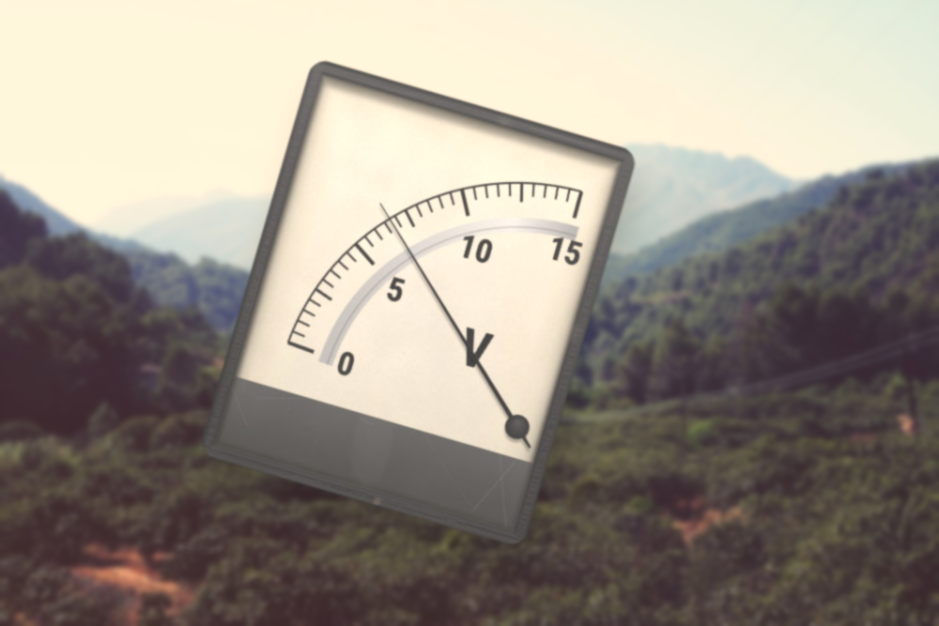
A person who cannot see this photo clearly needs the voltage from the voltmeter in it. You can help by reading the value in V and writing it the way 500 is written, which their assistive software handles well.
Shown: 6.75
